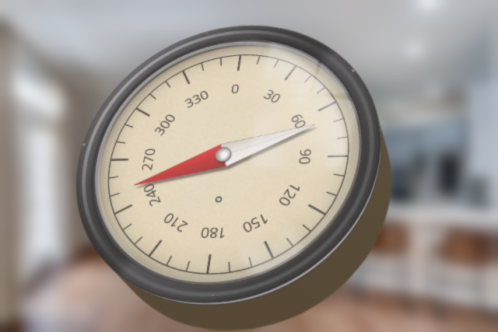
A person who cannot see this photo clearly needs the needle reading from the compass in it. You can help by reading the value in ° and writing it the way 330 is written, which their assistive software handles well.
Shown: 250
